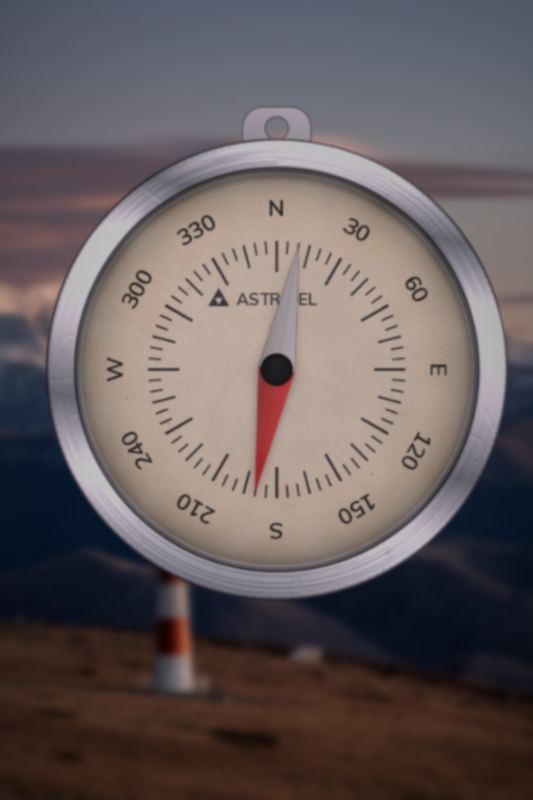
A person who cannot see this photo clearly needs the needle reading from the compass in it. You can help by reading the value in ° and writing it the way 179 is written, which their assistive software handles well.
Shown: 190
